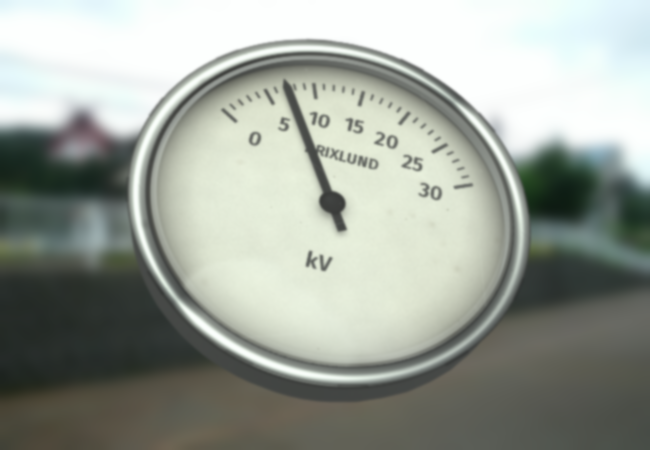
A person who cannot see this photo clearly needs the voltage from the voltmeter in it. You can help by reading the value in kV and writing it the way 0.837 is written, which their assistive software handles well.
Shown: 7
